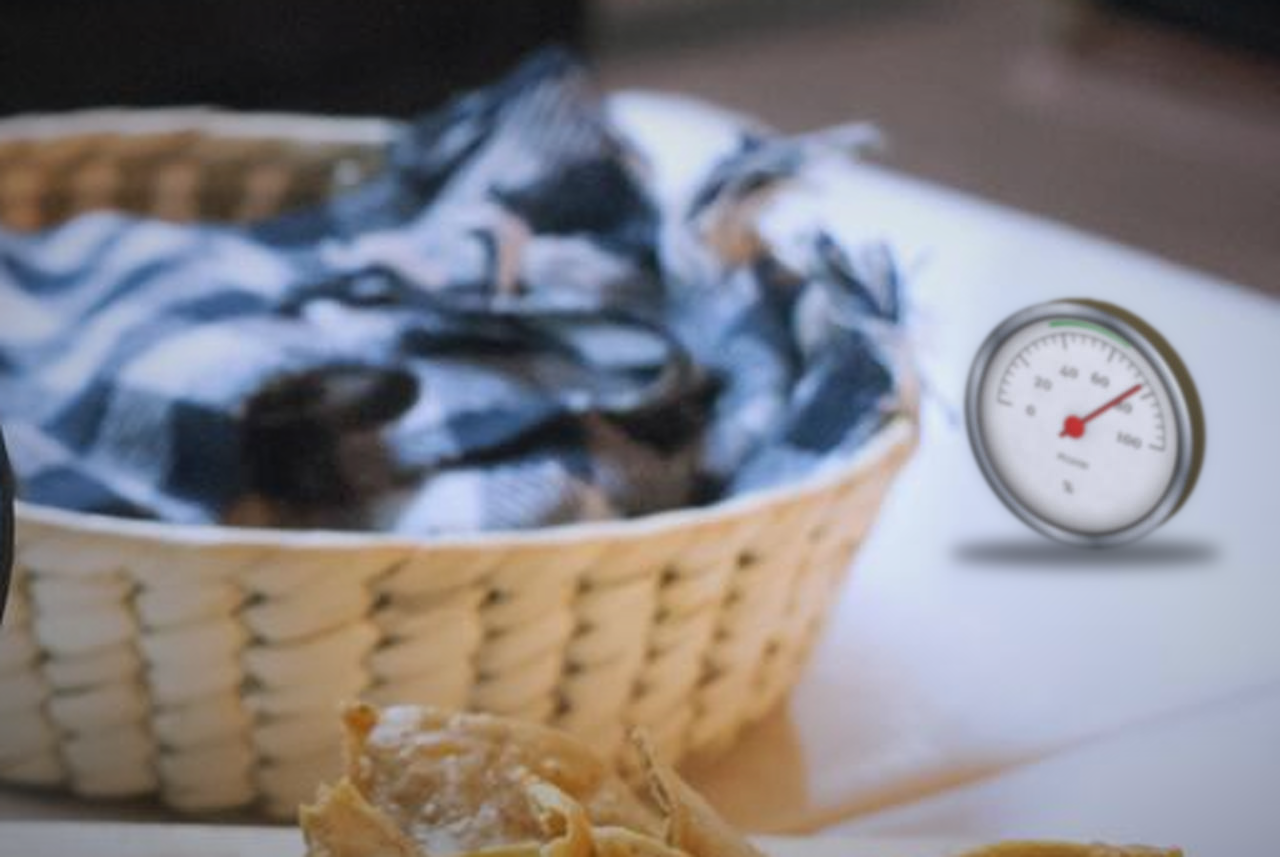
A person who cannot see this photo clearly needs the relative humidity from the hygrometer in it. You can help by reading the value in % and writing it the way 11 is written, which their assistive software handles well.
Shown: 76
